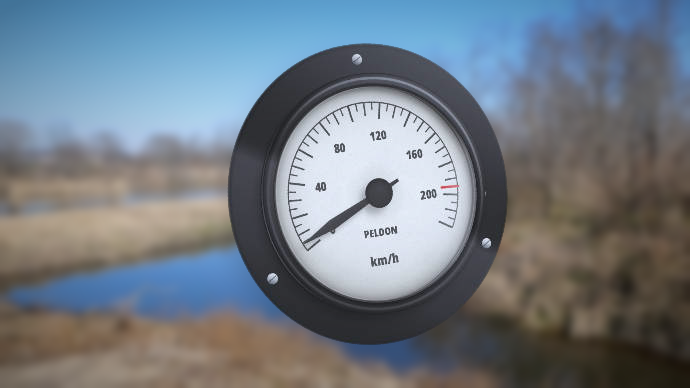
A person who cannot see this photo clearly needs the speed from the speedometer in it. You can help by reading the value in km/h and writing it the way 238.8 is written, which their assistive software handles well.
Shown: 5
